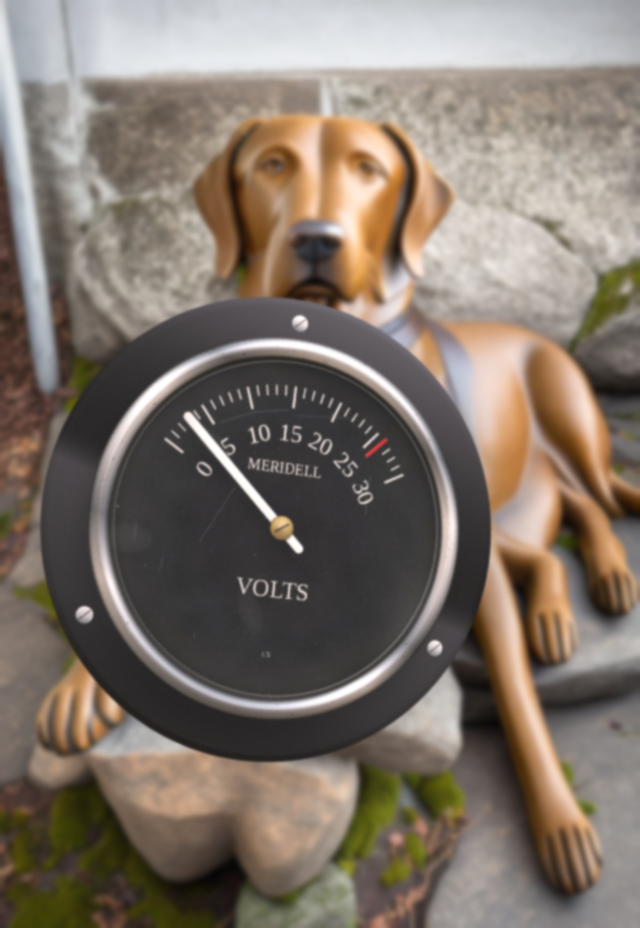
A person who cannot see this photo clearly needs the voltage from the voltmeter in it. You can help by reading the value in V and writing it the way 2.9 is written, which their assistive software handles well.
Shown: 3
